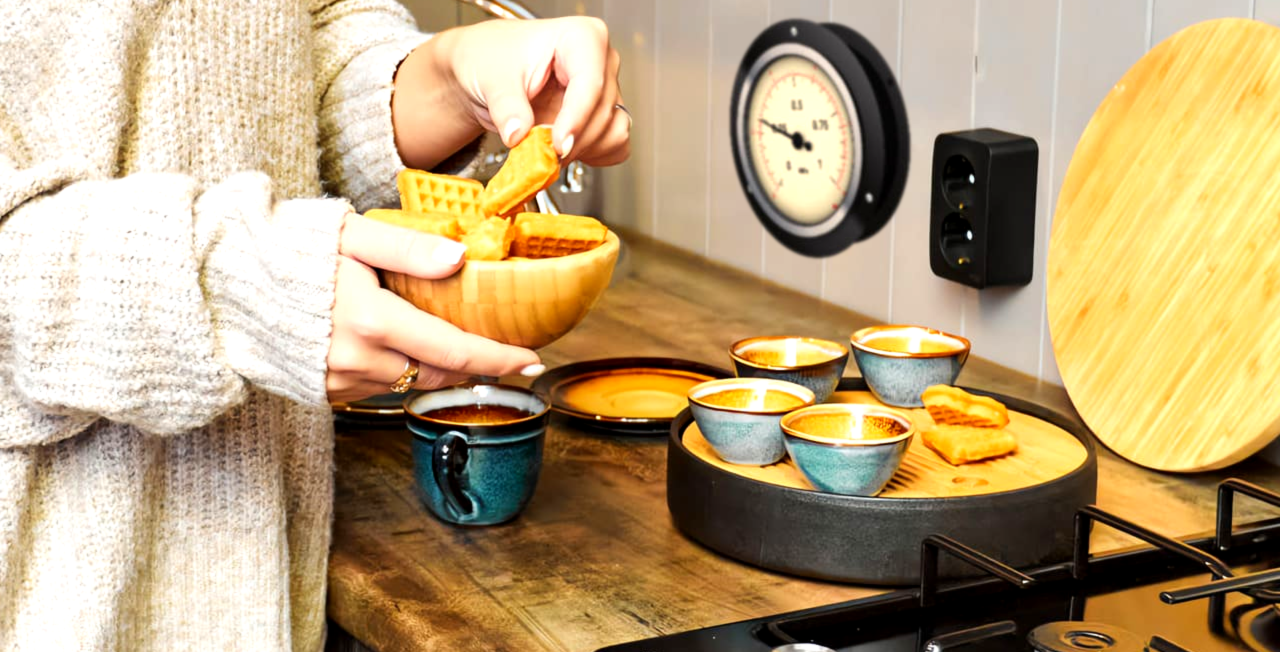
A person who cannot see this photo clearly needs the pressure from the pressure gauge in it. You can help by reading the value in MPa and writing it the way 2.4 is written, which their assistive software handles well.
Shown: 0.25
